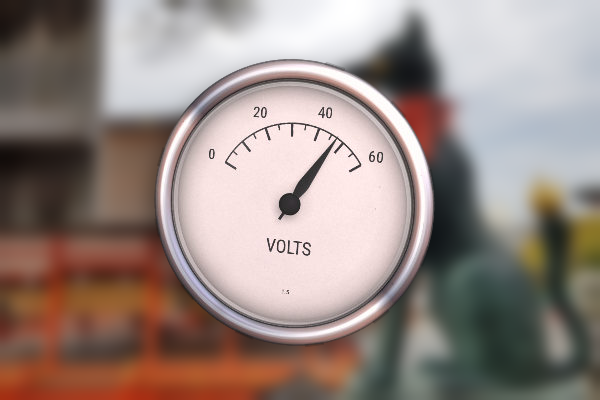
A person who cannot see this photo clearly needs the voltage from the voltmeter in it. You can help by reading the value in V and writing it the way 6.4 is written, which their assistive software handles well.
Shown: 47.5
